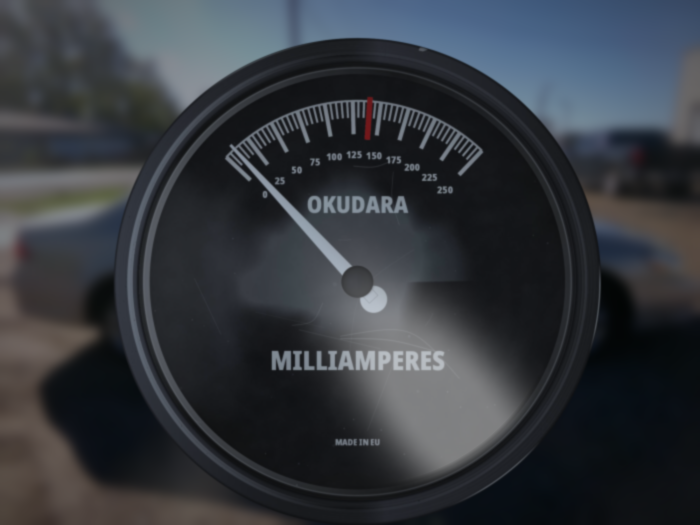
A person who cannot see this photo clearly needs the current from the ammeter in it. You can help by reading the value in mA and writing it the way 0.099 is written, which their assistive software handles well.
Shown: 10
